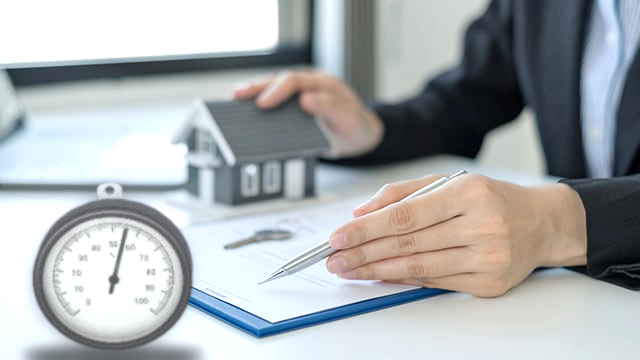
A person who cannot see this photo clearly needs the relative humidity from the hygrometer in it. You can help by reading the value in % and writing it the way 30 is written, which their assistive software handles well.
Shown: 55
